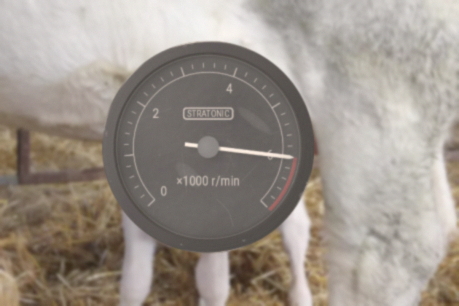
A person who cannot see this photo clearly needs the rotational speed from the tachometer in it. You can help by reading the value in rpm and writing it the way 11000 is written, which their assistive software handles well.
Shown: 6000
